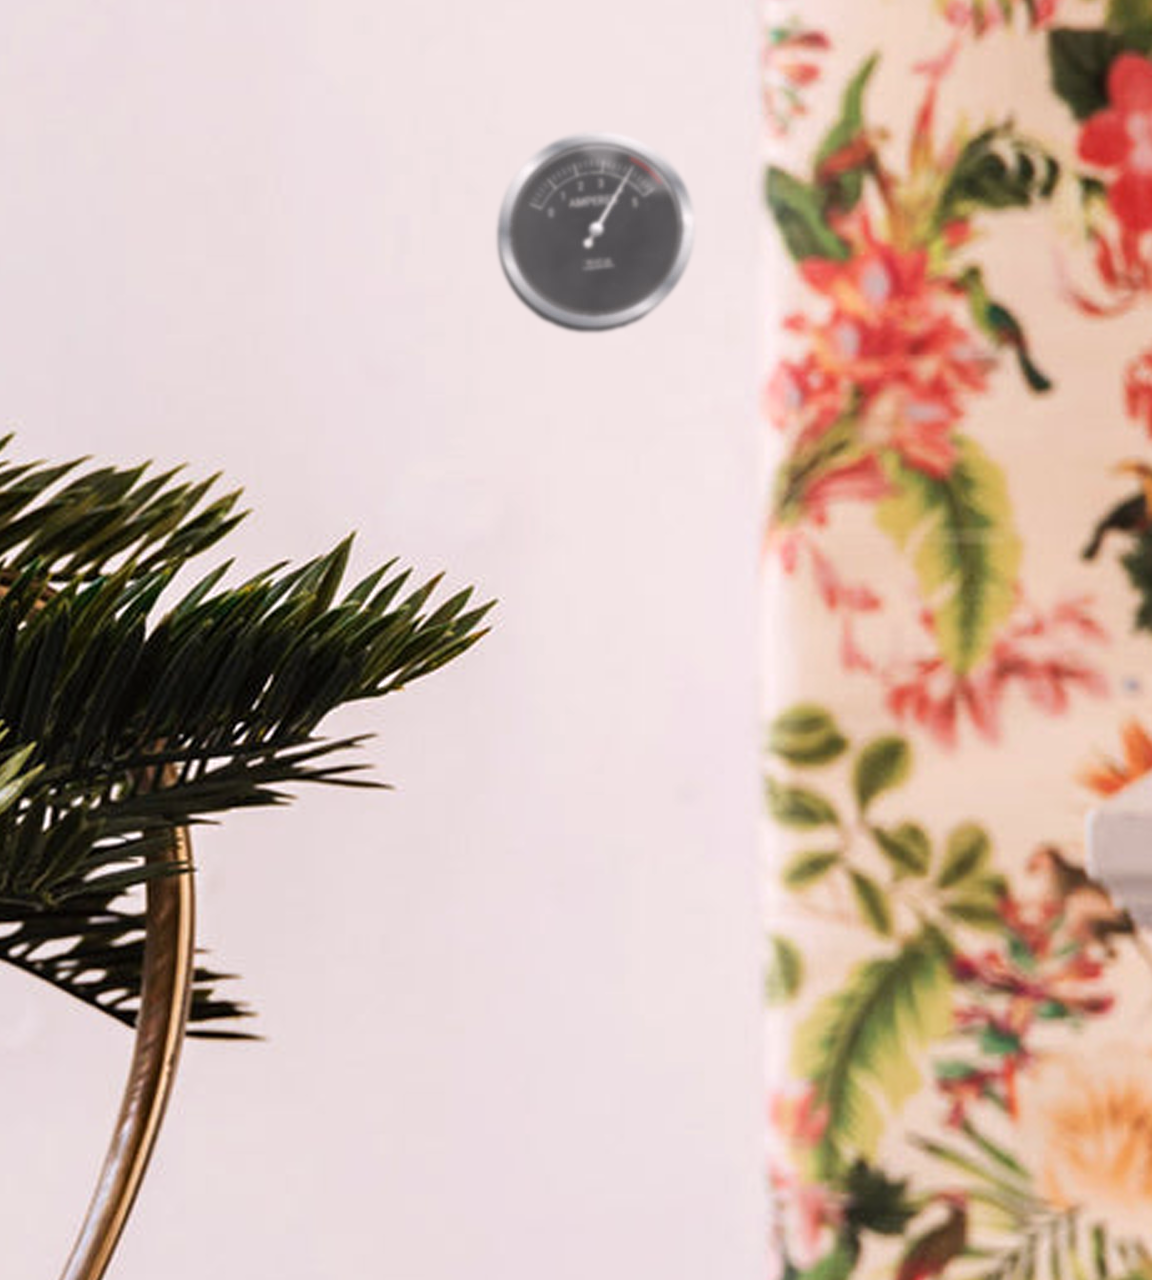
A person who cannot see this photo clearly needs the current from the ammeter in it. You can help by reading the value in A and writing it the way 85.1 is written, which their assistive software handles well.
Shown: 4
